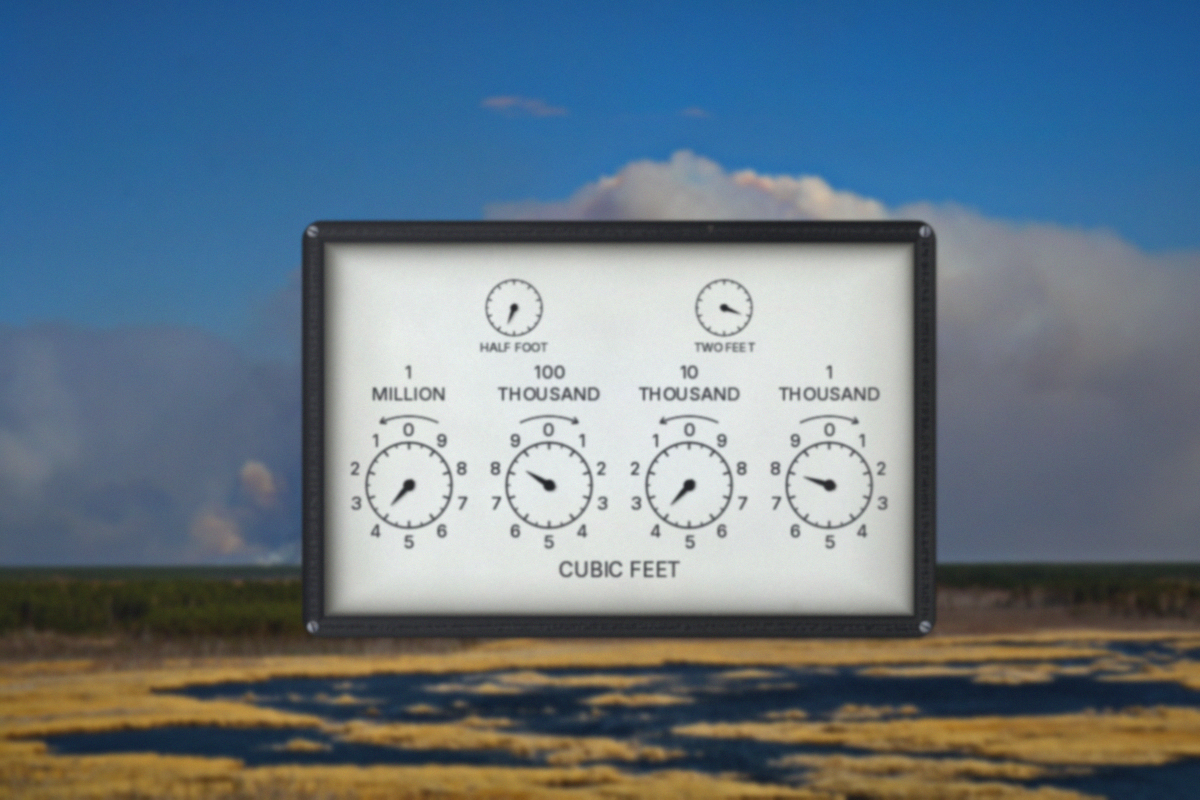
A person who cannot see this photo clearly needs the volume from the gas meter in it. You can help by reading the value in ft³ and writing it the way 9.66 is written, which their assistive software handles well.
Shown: 383800
